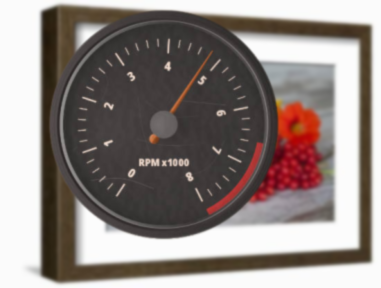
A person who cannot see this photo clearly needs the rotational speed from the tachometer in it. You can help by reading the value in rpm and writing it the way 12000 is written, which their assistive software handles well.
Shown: 4800
